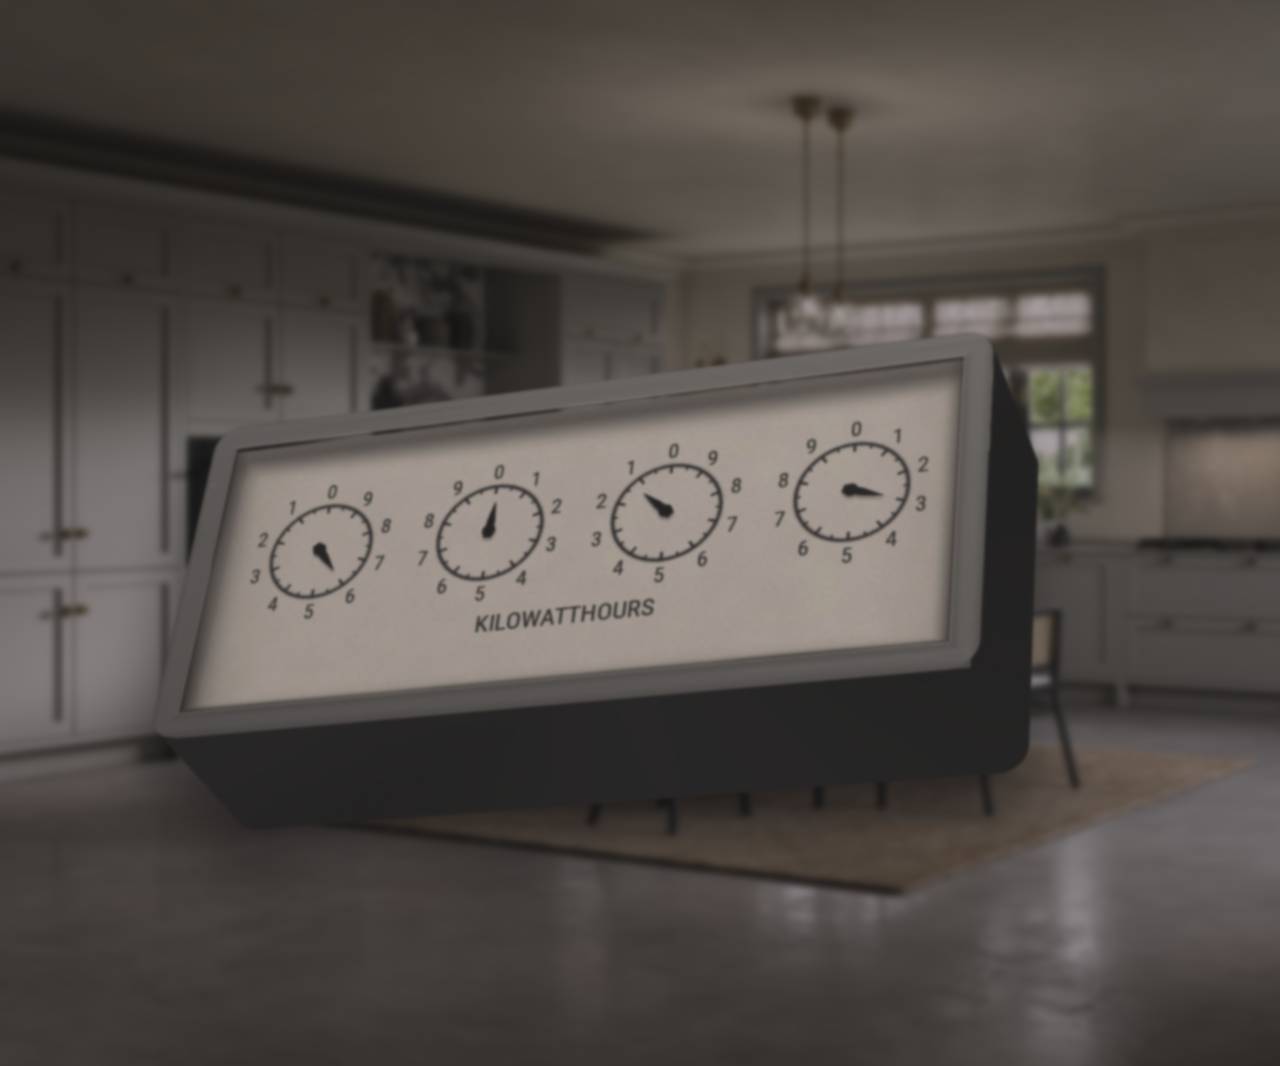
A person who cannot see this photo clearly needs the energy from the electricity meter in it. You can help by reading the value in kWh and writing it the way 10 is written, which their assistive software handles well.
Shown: 6013
